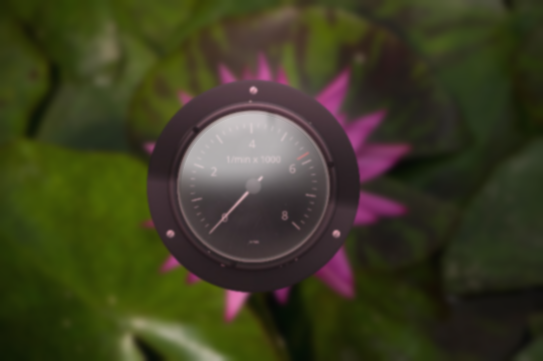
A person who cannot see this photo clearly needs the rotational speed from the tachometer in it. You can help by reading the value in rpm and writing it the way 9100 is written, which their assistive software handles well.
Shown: 0
